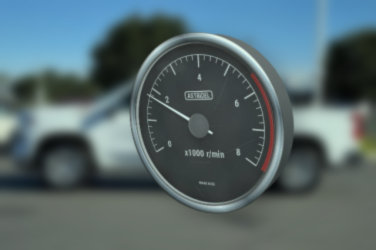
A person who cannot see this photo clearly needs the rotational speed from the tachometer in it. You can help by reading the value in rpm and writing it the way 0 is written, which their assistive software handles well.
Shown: 1800
